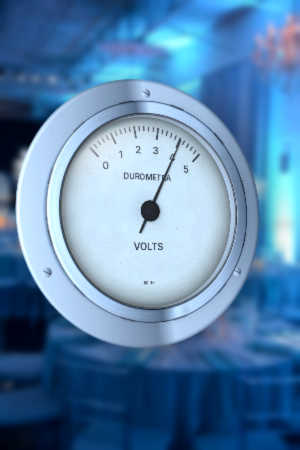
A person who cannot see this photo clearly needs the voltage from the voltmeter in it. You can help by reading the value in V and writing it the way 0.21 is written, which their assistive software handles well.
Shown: 4
